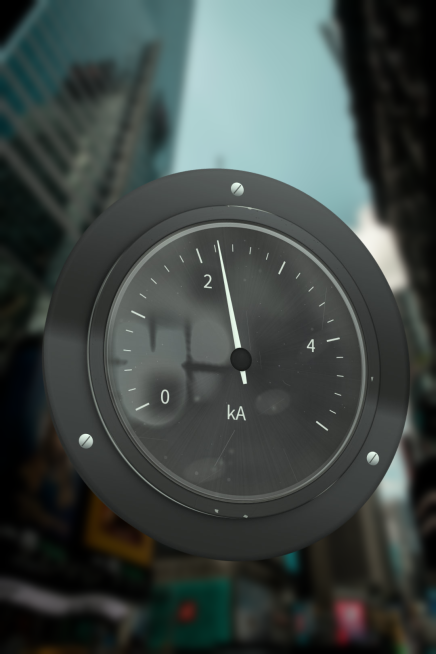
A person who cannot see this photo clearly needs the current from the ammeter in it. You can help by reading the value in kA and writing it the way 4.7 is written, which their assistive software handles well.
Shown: 2.2
